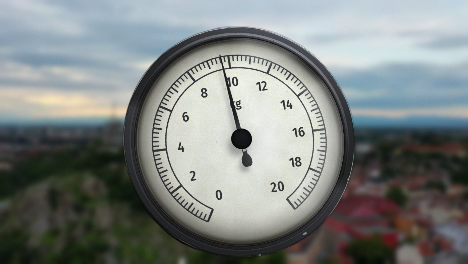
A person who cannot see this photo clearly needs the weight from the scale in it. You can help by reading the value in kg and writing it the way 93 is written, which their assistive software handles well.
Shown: 9.6
